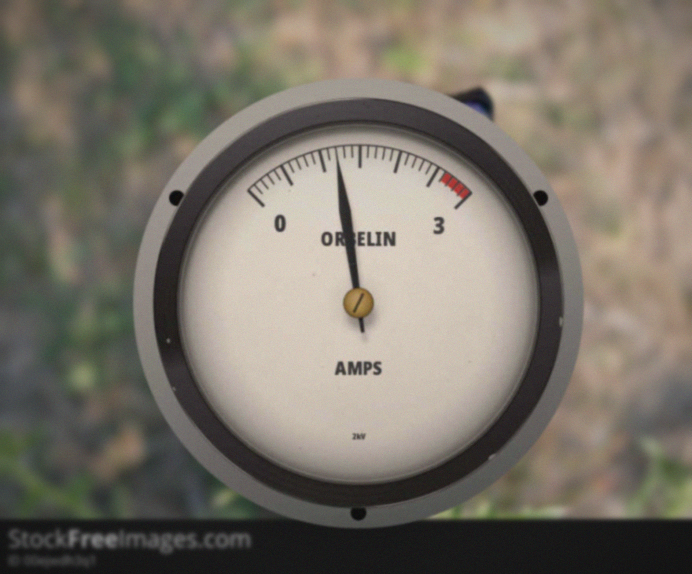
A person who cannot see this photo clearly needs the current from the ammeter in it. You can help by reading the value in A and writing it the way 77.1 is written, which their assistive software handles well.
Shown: 1.2
